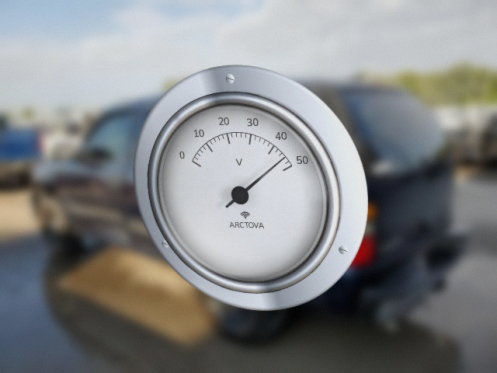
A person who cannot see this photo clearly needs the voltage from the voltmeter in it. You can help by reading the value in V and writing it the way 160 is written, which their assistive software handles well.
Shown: 46
